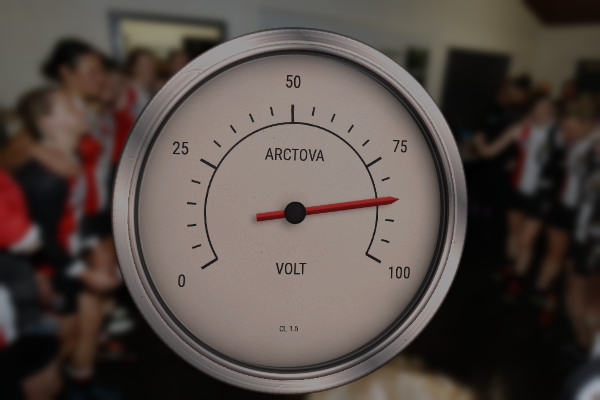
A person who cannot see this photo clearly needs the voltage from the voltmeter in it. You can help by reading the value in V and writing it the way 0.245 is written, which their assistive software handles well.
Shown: 85
